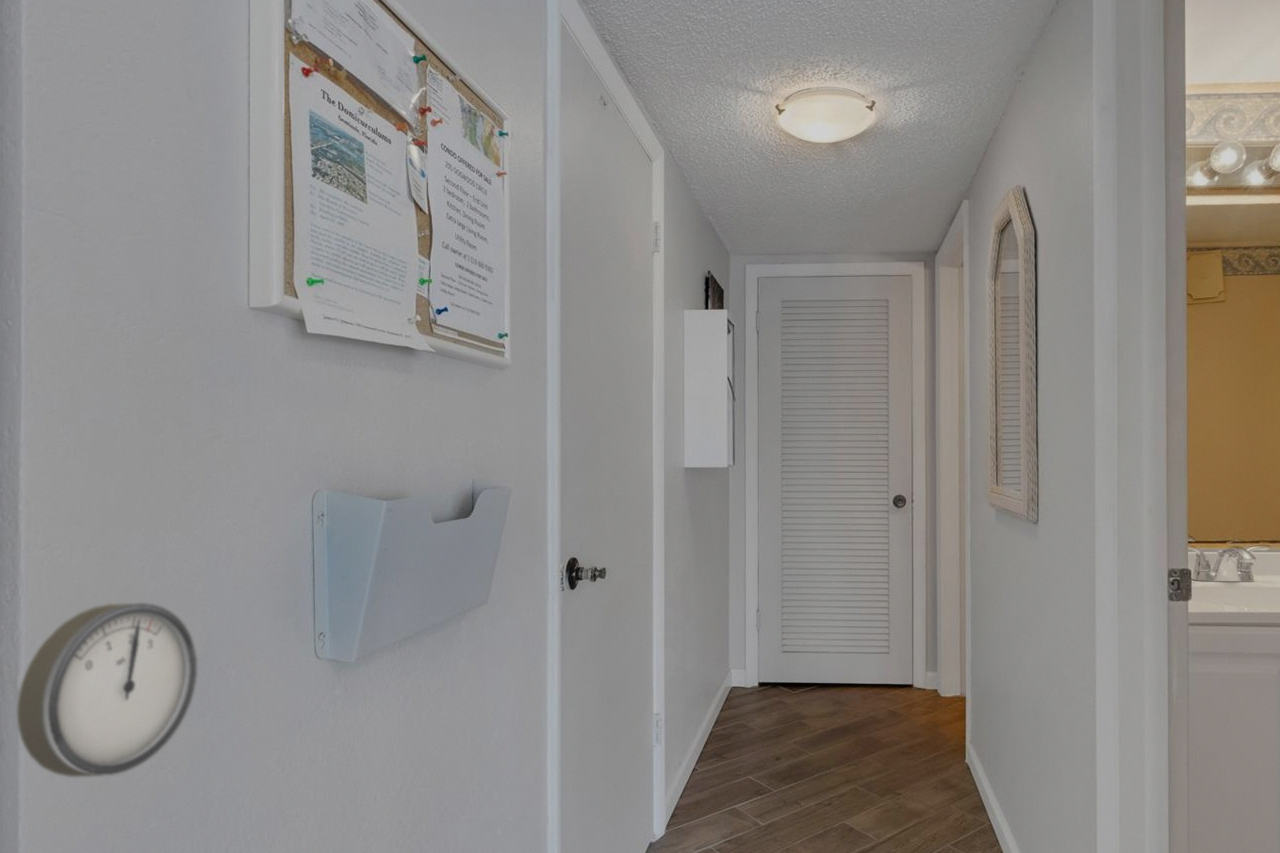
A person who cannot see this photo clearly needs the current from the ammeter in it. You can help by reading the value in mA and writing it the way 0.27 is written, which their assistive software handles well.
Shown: 2
